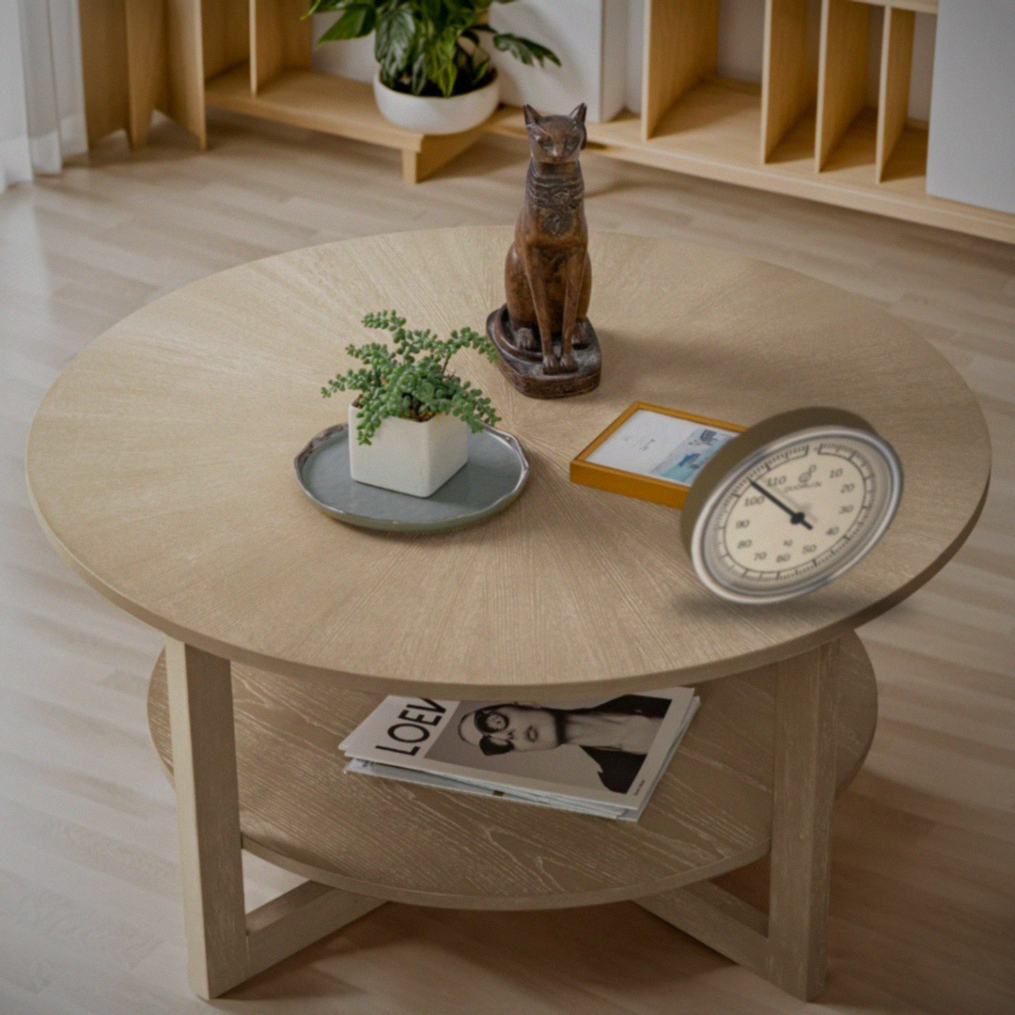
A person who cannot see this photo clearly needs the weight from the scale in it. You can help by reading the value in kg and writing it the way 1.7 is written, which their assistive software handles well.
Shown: 105
